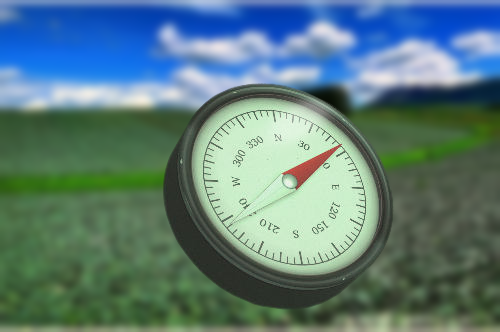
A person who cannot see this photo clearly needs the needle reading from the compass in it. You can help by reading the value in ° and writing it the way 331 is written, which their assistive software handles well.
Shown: 55
